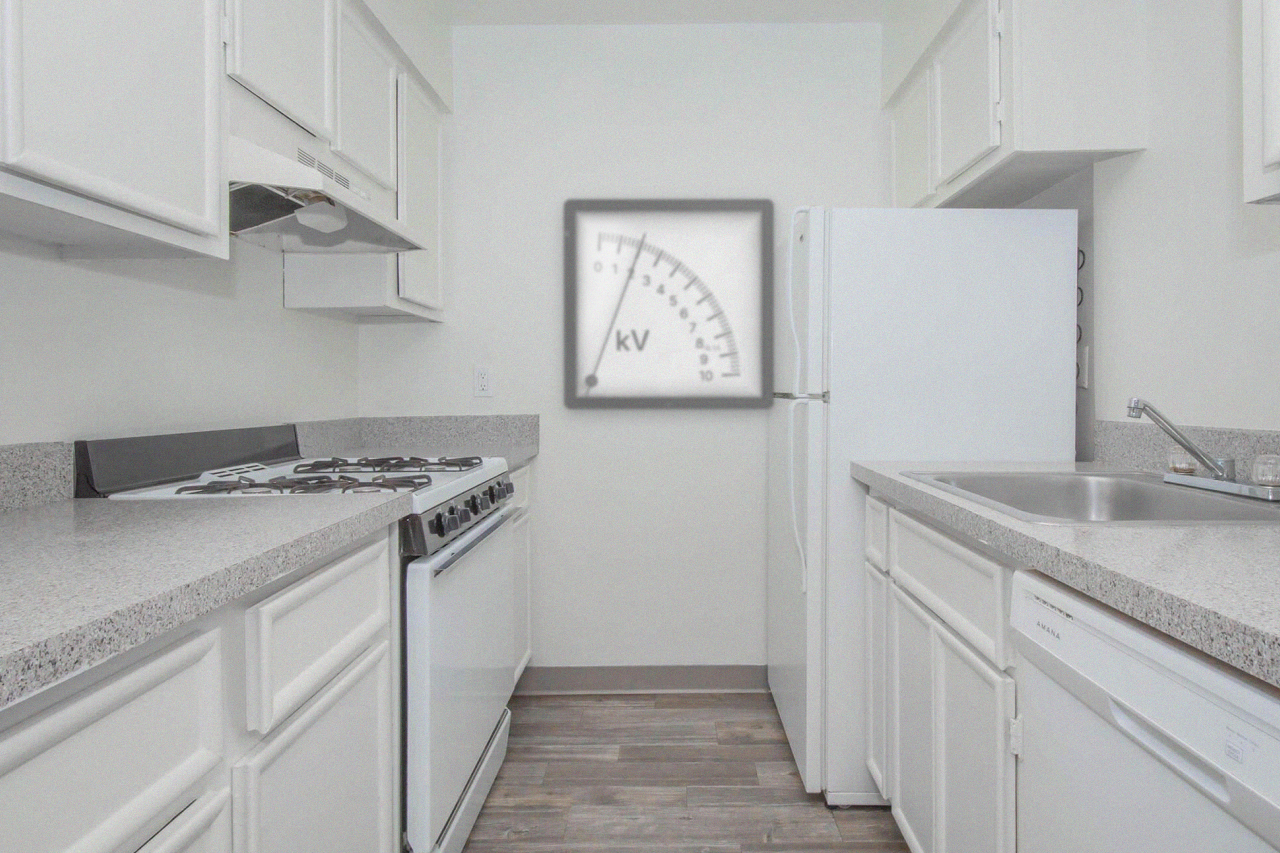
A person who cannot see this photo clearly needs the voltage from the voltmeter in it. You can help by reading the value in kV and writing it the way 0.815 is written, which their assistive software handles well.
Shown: 2
